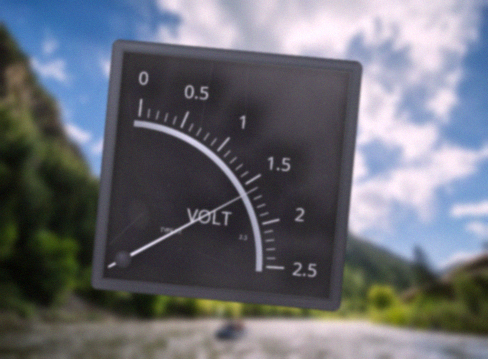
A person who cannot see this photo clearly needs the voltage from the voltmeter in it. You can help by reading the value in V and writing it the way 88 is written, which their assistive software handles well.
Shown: 1.6
